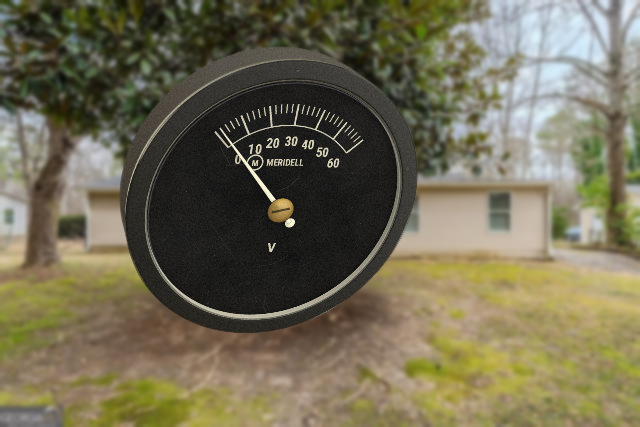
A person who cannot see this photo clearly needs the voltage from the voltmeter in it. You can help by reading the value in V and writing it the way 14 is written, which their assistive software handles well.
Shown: 2
